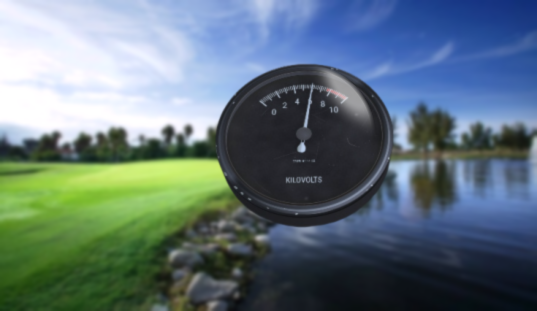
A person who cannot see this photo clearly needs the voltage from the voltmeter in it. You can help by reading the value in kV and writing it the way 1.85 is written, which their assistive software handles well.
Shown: 6
